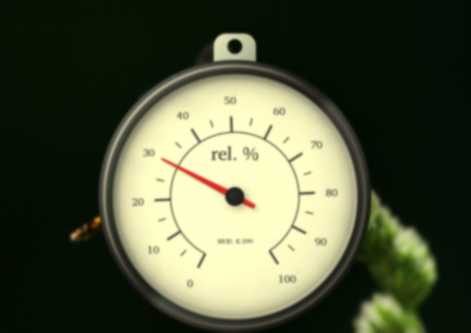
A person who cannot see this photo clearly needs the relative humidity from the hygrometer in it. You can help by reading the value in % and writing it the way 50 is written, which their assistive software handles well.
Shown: 30
